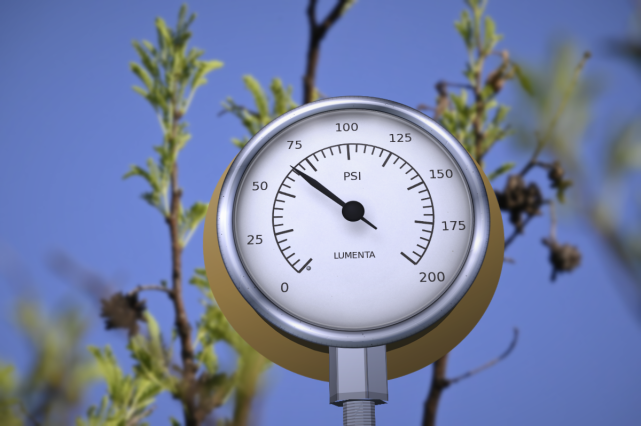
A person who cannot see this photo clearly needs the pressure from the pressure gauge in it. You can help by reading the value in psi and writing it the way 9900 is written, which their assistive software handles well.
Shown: 65
